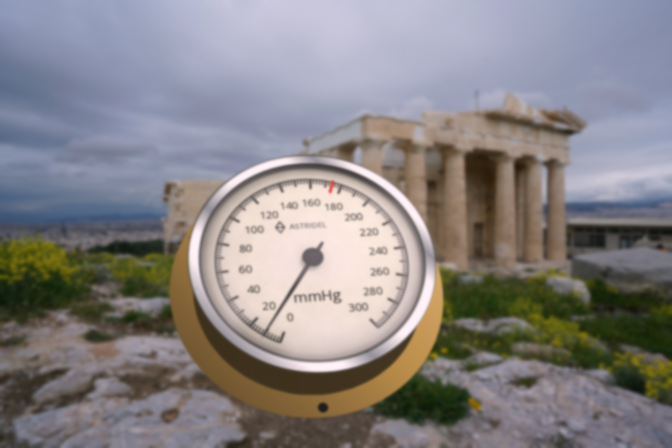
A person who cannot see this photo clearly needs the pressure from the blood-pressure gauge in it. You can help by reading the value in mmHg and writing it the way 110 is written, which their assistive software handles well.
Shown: 10
